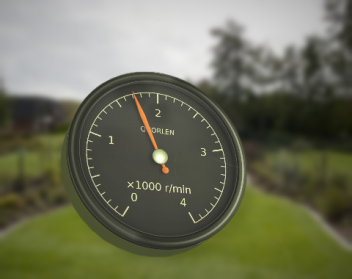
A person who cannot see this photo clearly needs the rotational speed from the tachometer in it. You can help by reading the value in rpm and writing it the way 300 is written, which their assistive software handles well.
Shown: 1700
